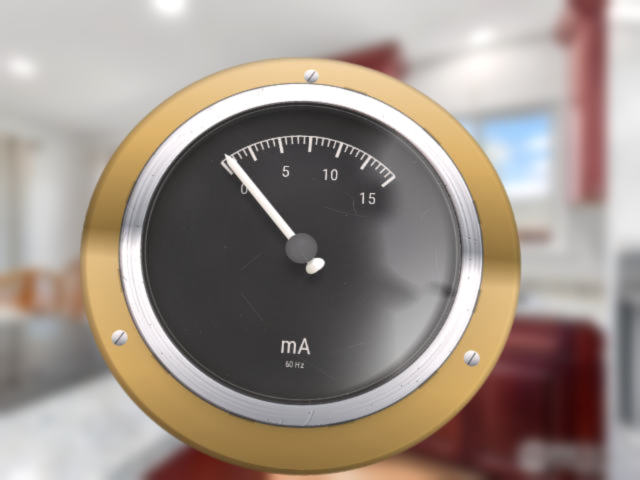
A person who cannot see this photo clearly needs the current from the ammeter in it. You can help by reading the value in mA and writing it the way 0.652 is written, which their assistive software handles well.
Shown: 0.5
